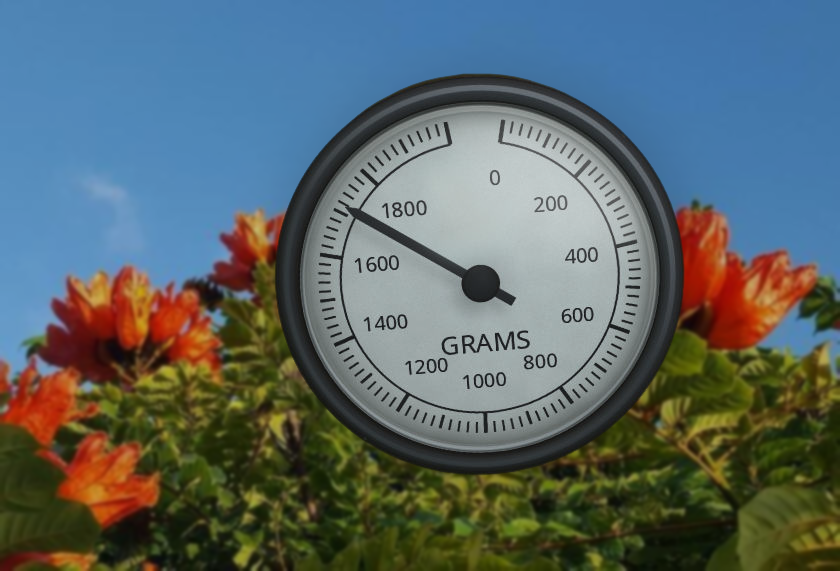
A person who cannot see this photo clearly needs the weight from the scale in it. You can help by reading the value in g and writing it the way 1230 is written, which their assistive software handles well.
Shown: 1720
